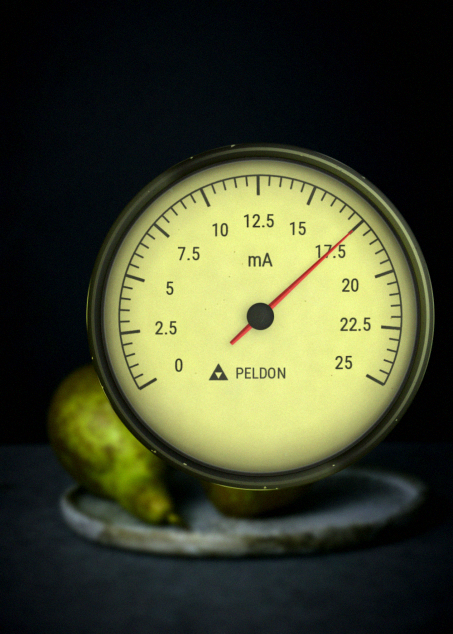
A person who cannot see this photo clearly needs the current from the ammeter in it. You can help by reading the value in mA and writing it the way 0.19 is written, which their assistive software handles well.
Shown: 17.5
